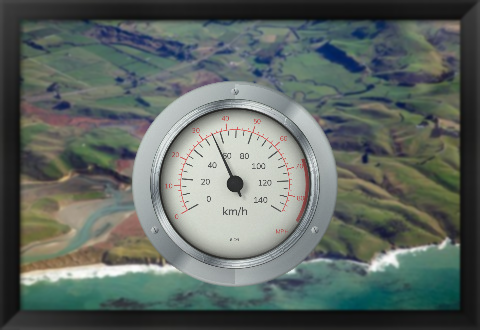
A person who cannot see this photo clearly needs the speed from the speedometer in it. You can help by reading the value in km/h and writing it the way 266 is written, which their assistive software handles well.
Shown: 55
